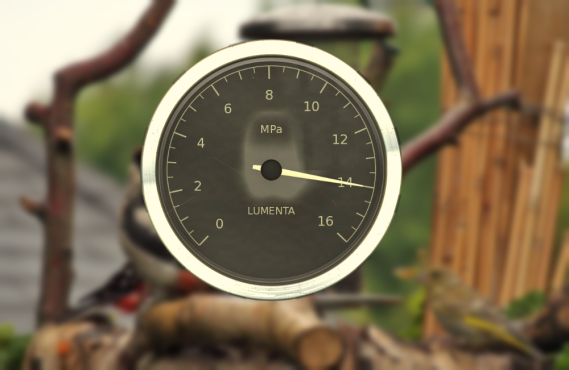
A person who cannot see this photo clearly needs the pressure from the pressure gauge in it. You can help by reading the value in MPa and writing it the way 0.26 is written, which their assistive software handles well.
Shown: 14
